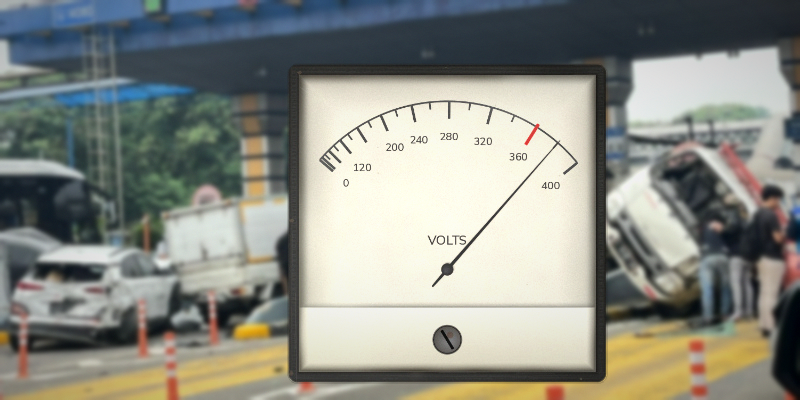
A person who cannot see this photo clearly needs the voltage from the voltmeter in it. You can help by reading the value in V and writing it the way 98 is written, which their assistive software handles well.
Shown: 380
